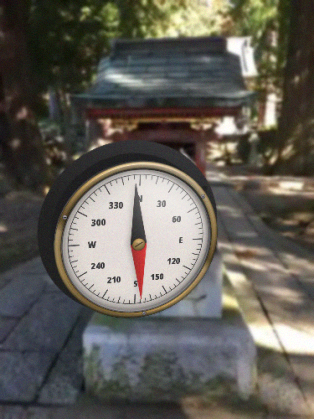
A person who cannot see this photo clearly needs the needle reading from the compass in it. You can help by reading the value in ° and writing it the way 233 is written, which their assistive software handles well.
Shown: 175
